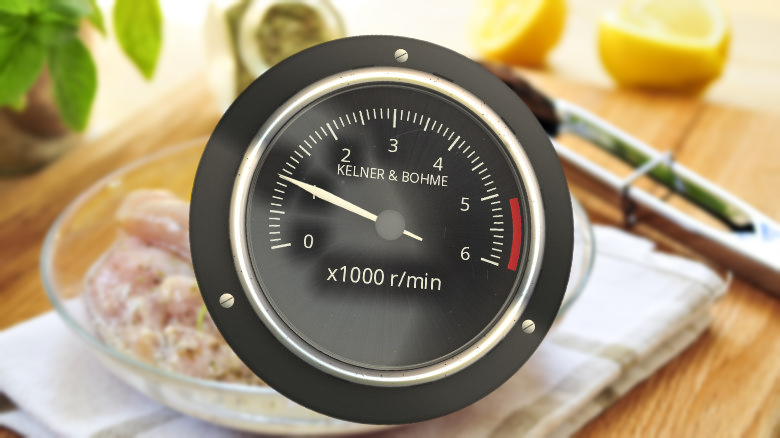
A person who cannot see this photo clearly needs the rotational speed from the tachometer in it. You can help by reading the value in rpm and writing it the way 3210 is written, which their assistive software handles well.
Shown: 1000
